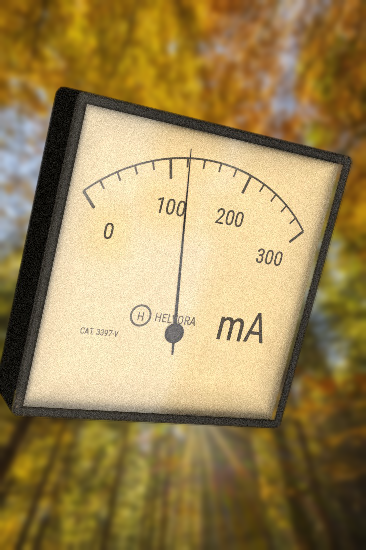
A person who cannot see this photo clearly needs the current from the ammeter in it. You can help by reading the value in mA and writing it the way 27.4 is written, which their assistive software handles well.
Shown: 120
